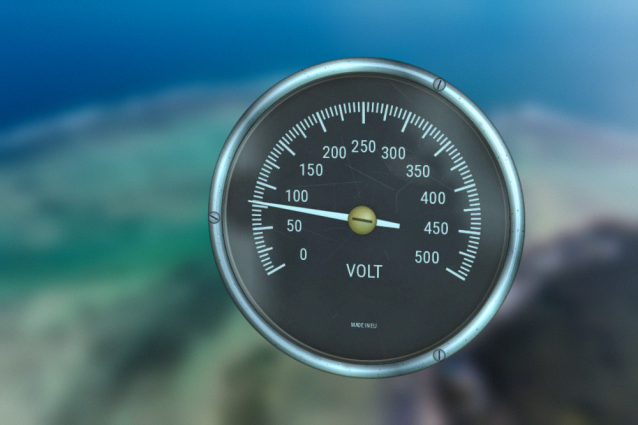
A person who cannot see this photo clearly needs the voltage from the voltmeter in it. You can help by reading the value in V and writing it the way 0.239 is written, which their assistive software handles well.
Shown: 80
